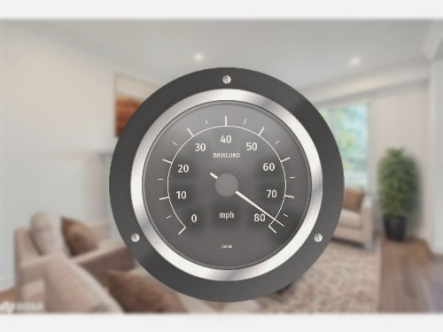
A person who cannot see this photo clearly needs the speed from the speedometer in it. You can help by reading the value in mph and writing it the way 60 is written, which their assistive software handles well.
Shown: 77.5
